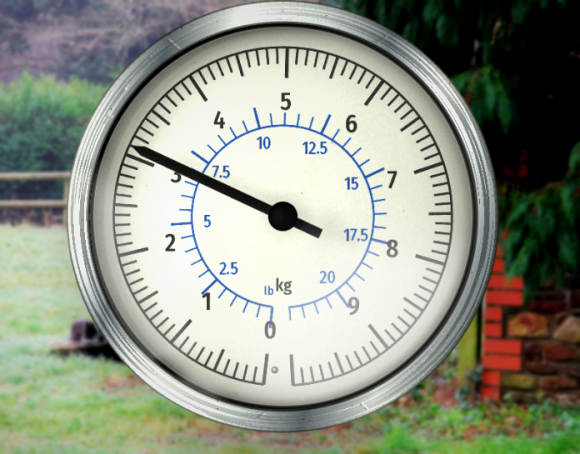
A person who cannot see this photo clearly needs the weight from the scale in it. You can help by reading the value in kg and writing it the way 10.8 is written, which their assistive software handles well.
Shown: 3.1
